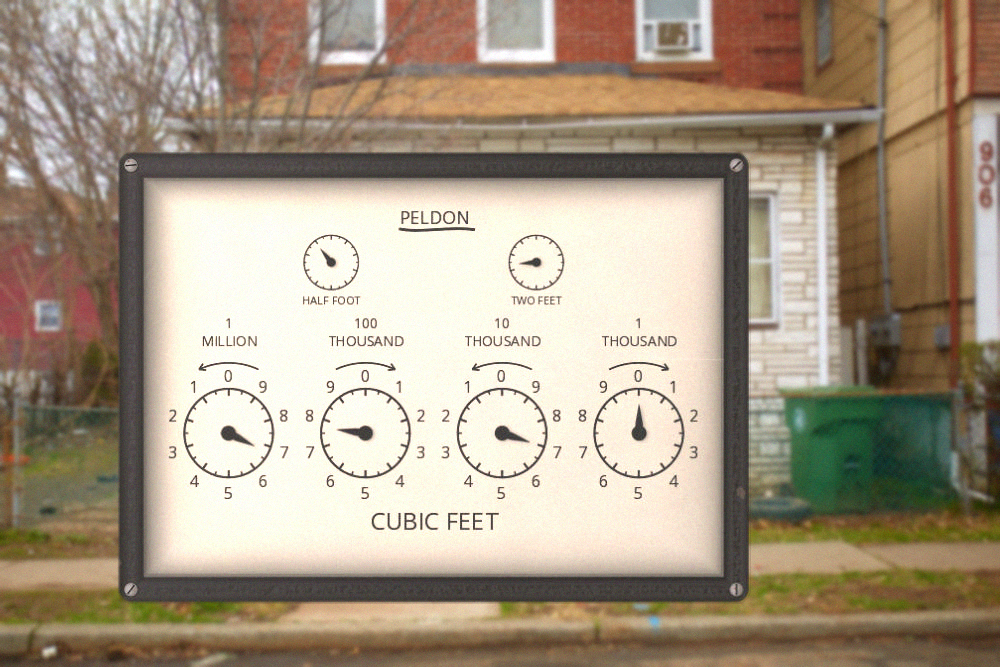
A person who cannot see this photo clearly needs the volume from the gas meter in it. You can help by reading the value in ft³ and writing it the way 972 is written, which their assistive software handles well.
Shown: 677000
